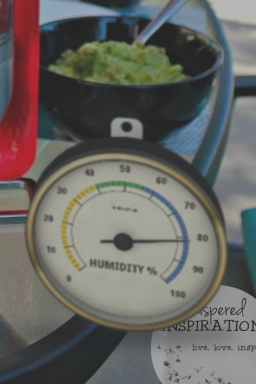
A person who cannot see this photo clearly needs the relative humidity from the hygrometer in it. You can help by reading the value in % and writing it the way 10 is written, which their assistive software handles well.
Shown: 80
